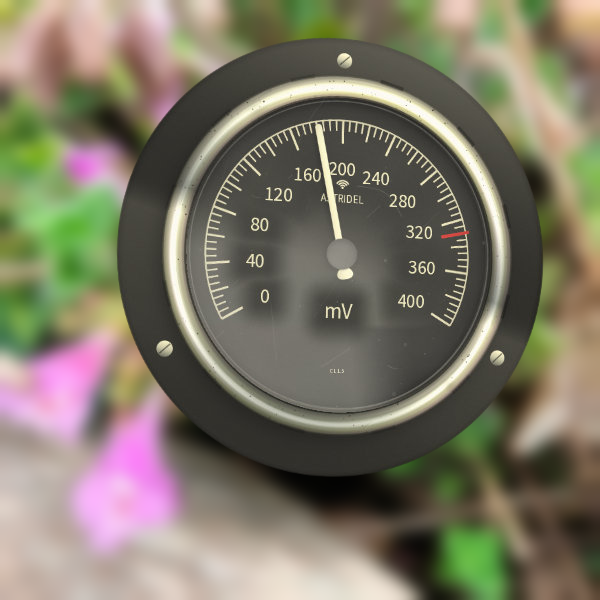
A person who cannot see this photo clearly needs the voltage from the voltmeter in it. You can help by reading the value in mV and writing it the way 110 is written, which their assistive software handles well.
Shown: 180
